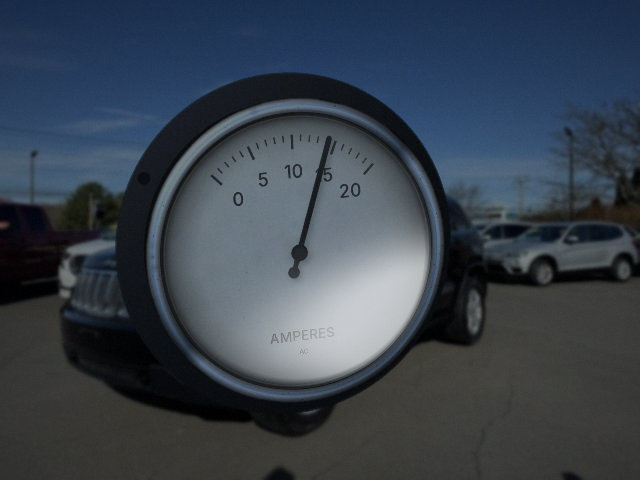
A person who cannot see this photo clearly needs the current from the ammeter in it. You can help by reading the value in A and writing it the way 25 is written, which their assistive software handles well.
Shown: 14
